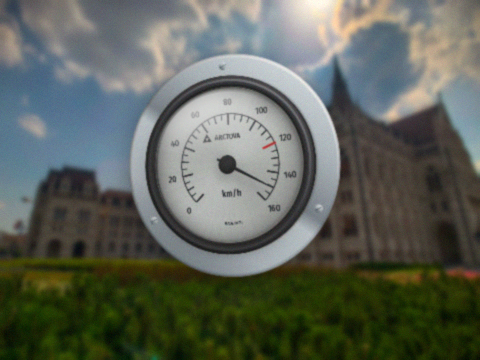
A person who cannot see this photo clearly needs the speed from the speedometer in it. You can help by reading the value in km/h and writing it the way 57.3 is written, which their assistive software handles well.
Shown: 150
